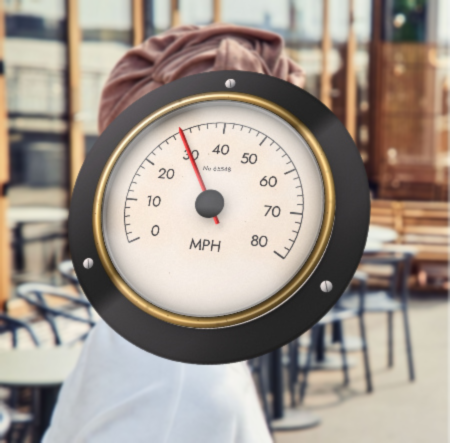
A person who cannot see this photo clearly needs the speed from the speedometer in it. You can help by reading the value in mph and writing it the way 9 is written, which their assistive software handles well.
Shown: 30
